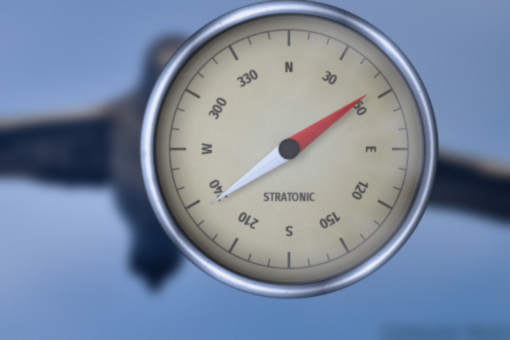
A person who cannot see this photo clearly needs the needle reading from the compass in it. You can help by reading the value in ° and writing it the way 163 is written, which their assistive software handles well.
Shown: 55
